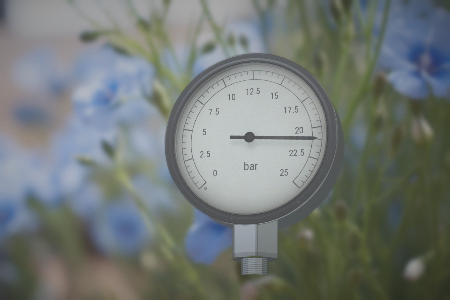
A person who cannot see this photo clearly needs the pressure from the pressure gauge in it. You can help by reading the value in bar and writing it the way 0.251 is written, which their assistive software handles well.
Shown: 21
